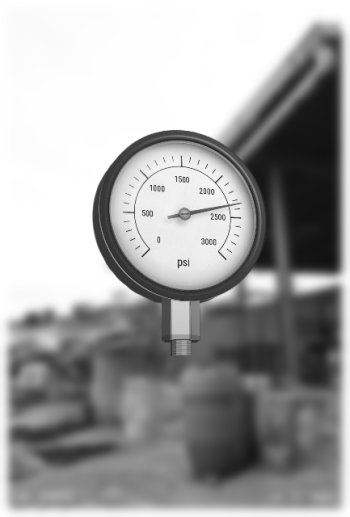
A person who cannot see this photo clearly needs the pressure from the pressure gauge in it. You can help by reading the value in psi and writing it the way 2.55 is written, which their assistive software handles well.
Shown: 2350
